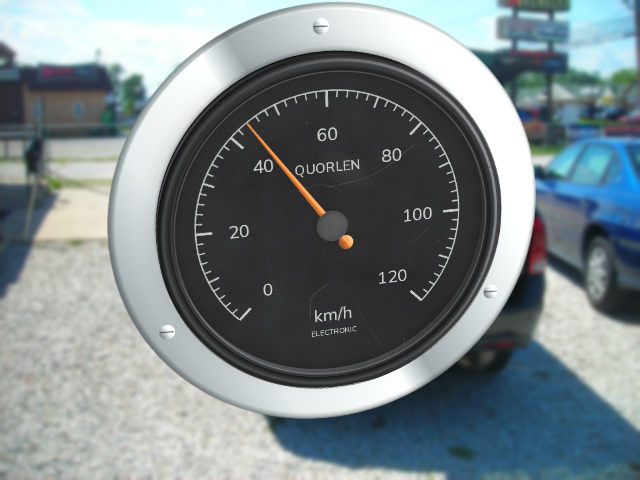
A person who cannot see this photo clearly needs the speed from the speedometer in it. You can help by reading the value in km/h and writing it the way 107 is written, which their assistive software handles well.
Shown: 44
